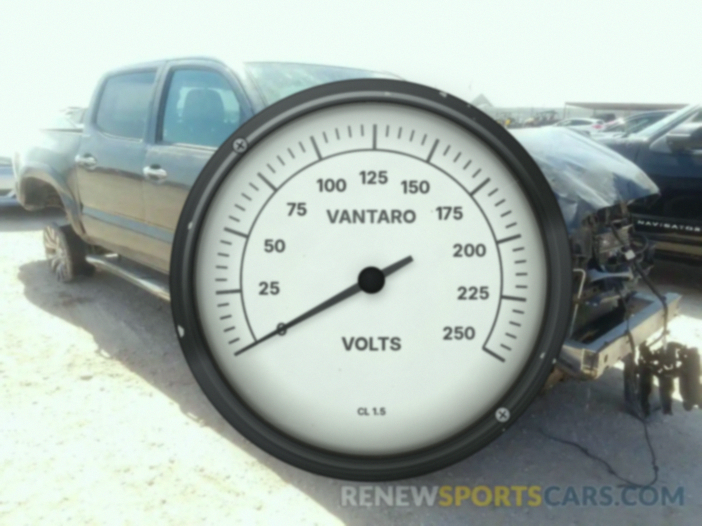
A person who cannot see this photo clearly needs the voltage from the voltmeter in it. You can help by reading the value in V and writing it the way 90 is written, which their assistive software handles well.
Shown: 0
